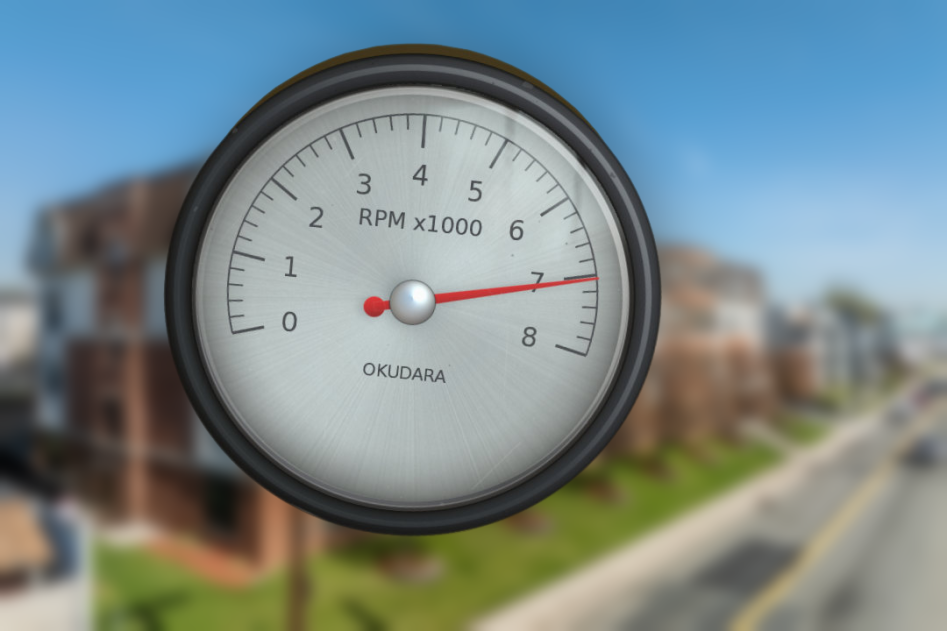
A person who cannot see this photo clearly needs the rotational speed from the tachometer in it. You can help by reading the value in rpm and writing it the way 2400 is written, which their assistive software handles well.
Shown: 7000
